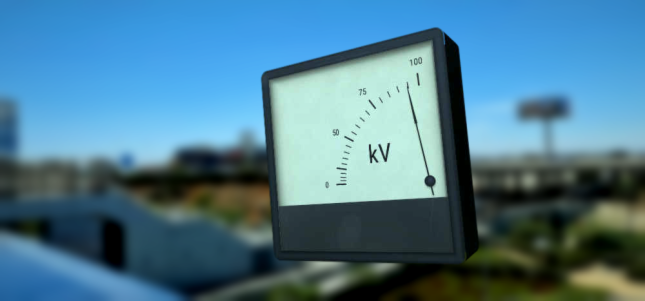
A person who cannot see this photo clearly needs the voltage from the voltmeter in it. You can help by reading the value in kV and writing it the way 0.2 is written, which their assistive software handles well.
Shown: 95
